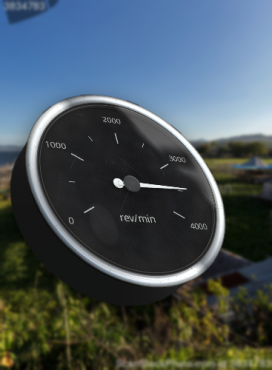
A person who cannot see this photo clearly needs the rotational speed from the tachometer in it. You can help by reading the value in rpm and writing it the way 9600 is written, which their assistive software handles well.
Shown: 3500
